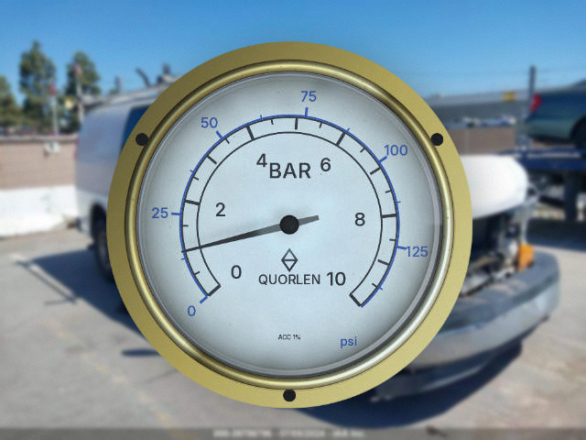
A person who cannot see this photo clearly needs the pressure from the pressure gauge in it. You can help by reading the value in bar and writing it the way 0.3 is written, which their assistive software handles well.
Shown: 1
